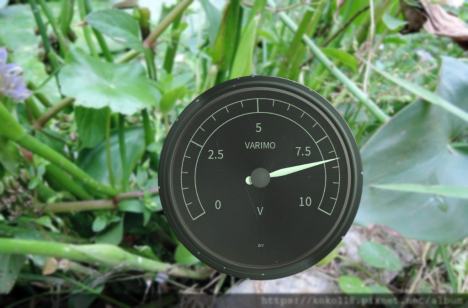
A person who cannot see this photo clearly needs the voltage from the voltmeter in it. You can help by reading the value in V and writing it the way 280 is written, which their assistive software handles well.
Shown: 8.25
